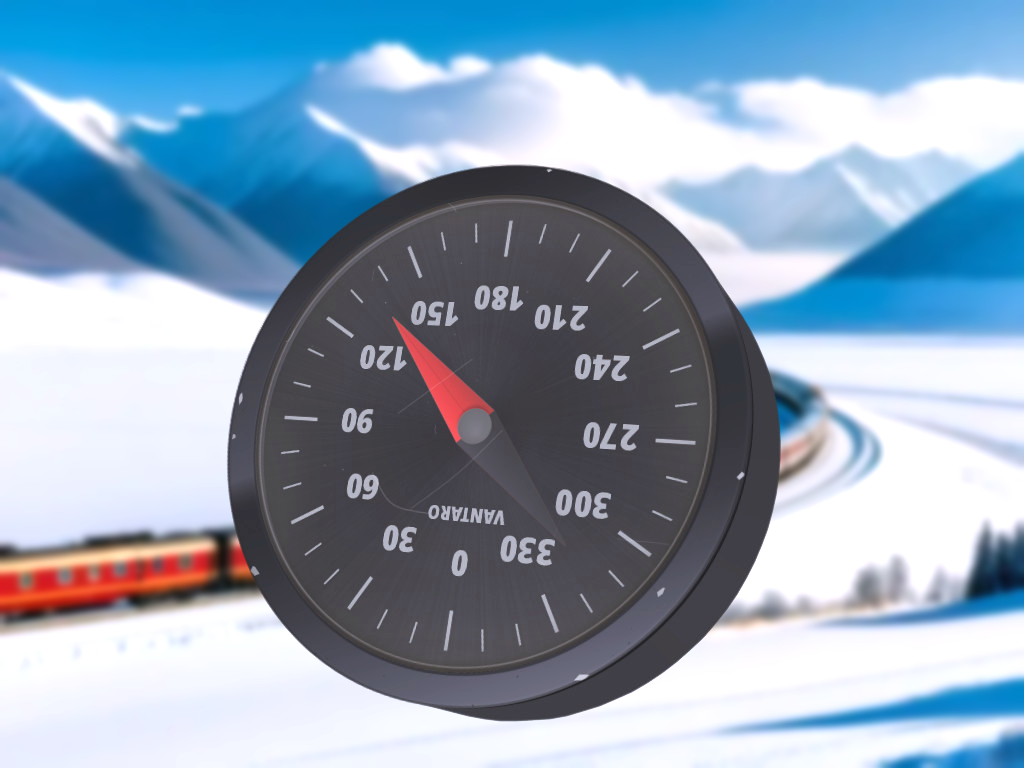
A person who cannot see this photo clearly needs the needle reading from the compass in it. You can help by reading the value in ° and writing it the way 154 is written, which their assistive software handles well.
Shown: 135
